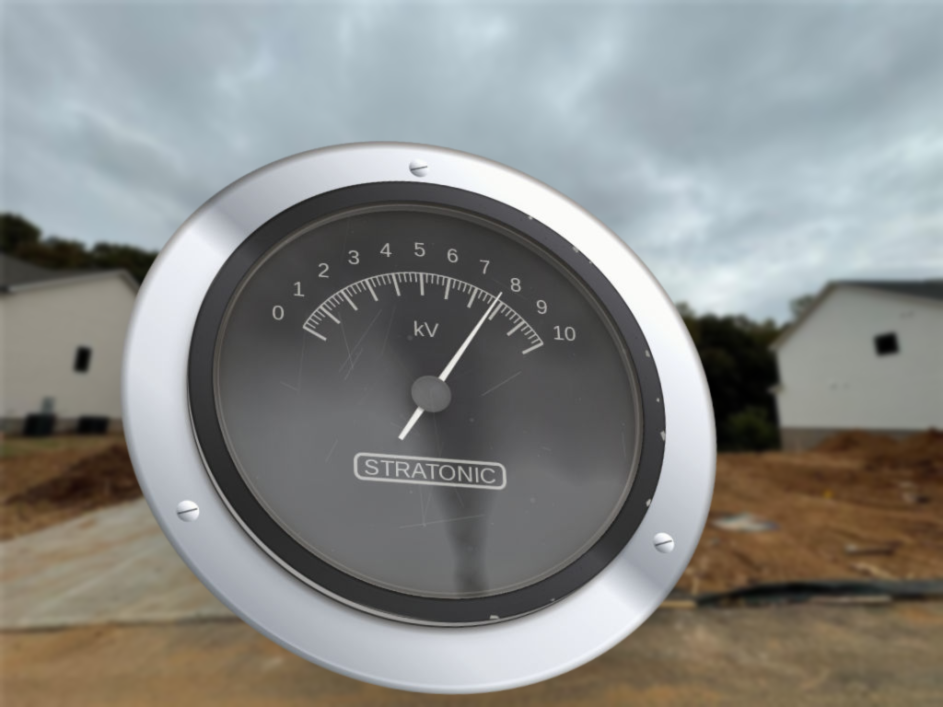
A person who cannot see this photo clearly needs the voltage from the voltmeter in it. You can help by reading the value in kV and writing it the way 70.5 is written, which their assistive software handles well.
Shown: 7.8
